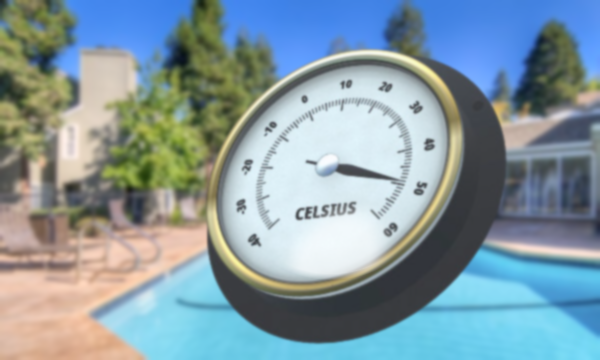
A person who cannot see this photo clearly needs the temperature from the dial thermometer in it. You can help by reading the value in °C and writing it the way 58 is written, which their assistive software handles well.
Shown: 50
